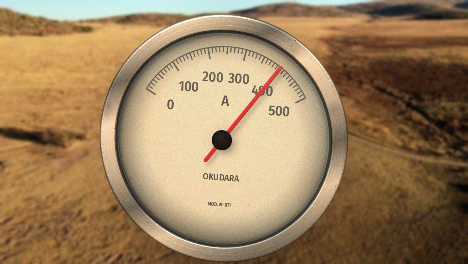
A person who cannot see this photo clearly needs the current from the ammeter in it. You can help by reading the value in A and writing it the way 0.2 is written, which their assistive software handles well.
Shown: 400
